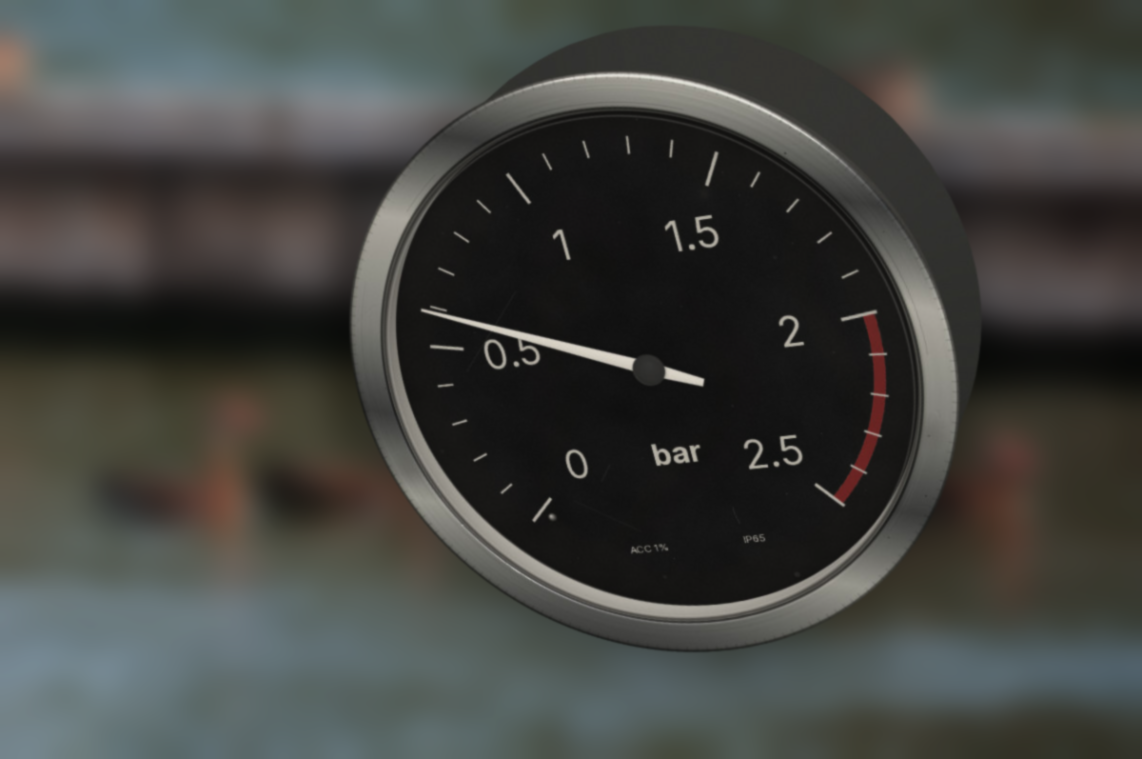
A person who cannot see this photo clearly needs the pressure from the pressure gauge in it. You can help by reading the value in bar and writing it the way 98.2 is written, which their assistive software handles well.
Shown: 0.6
